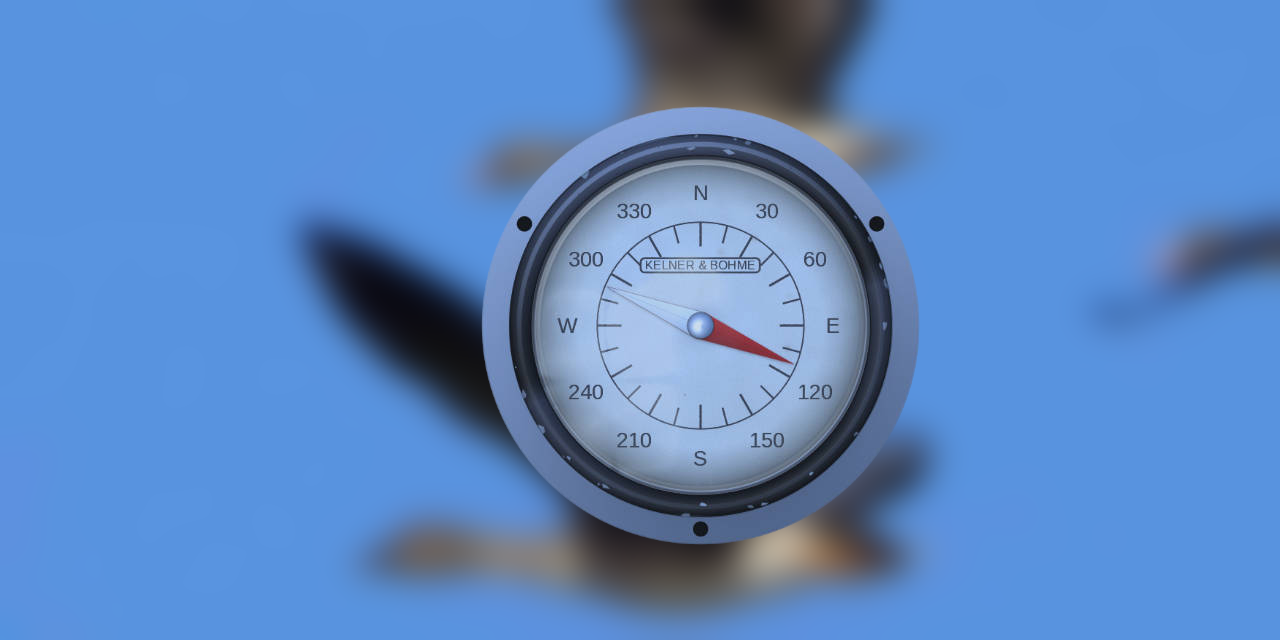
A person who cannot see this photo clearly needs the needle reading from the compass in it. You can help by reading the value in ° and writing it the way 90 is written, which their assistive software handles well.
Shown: 112.5
